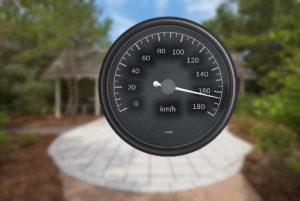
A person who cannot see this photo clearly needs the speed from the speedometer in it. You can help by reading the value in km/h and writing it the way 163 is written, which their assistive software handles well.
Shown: 165
